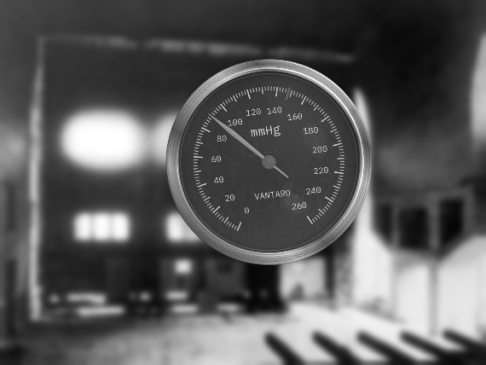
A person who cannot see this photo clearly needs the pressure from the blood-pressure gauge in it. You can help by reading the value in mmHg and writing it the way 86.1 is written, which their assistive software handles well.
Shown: 90
